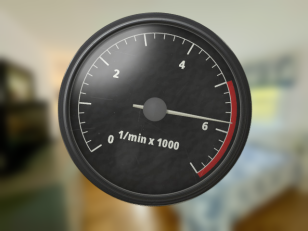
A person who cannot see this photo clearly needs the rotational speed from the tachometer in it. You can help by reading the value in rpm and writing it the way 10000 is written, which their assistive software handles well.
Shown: 5800
